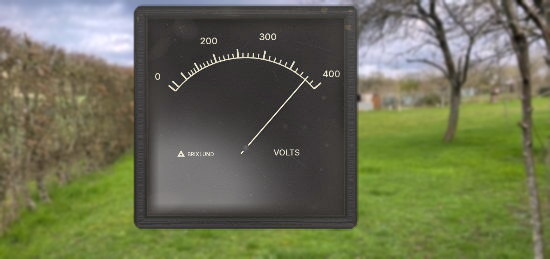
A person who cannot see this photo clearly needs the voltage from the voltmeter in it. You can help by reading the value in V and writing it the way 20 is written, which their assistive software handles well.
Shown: 380
